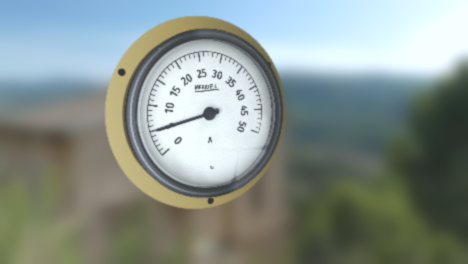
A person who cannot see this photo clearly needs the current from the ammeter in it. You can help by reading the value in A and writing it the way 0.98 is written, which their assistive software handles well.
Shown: 5
